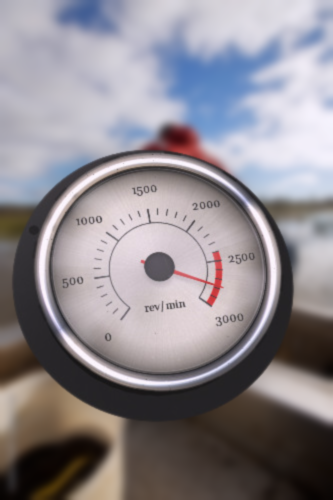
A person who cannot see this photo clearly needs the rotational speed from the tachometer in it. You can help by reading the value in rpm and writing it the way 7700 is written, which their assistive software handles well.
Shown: 2800
